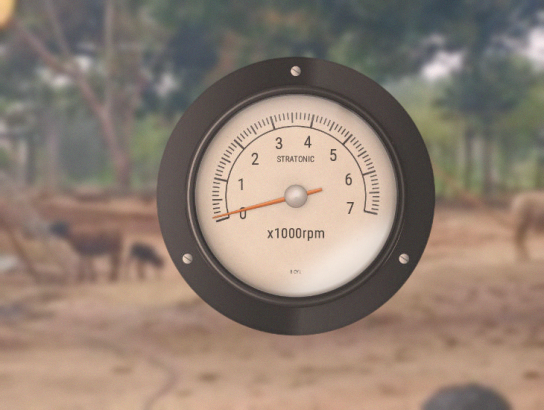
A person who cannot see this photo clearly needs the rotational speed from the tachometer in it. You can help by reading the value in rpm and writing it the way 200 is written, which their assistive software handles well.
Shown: 100
